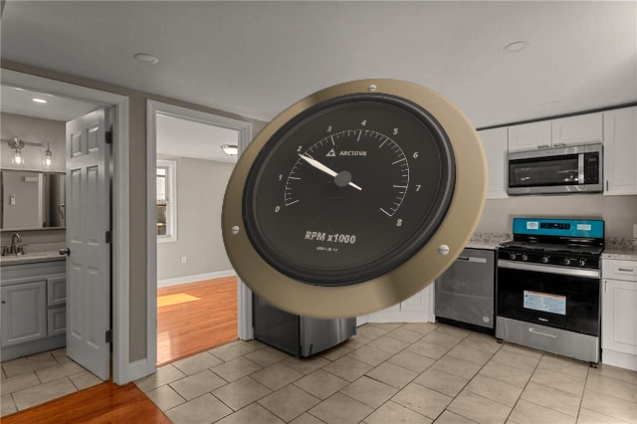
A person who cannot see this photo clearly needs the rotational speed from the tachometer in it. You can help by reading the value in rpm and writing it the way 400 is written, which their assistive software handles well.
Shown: 1800
